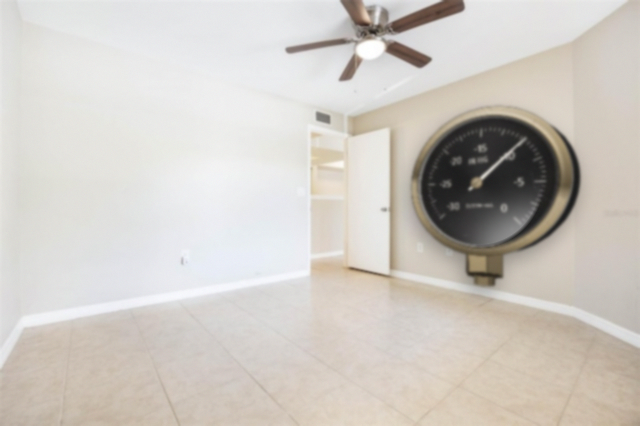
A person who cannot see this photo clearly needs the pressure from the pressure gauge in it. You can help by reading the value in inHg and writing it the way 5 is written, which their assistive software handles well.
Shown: -10
